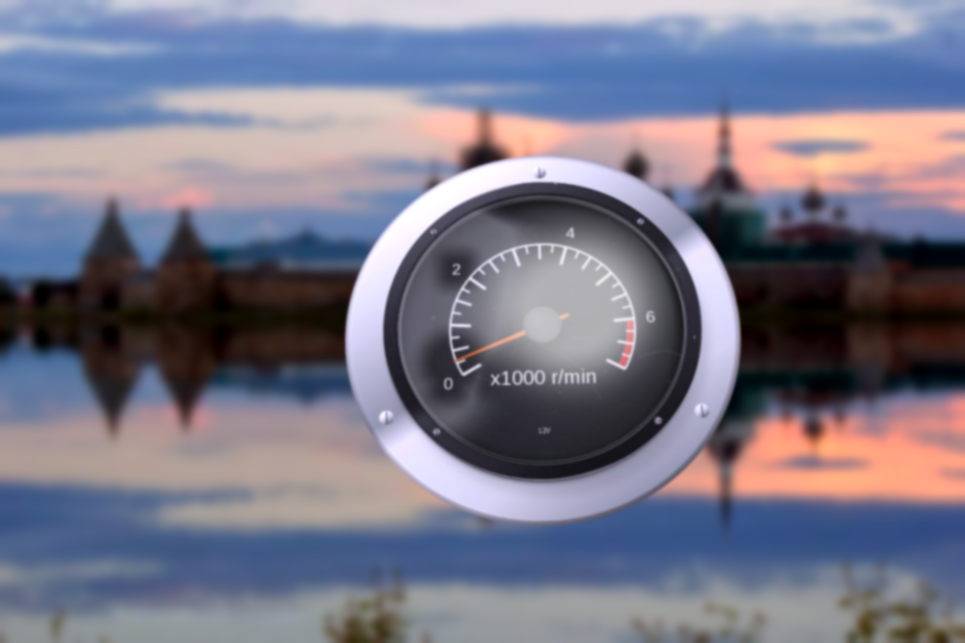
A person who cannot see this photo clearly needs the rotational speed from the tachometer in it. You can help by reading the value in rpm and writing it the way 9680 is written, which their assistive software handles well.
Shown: 250
